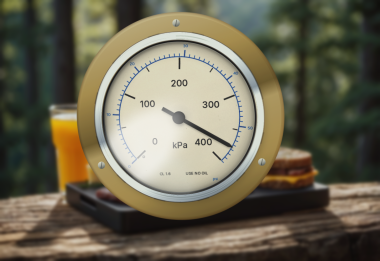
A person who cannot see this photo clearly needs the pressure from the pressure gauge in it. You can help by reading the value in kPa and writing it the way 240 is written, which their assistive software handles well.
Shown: 375
